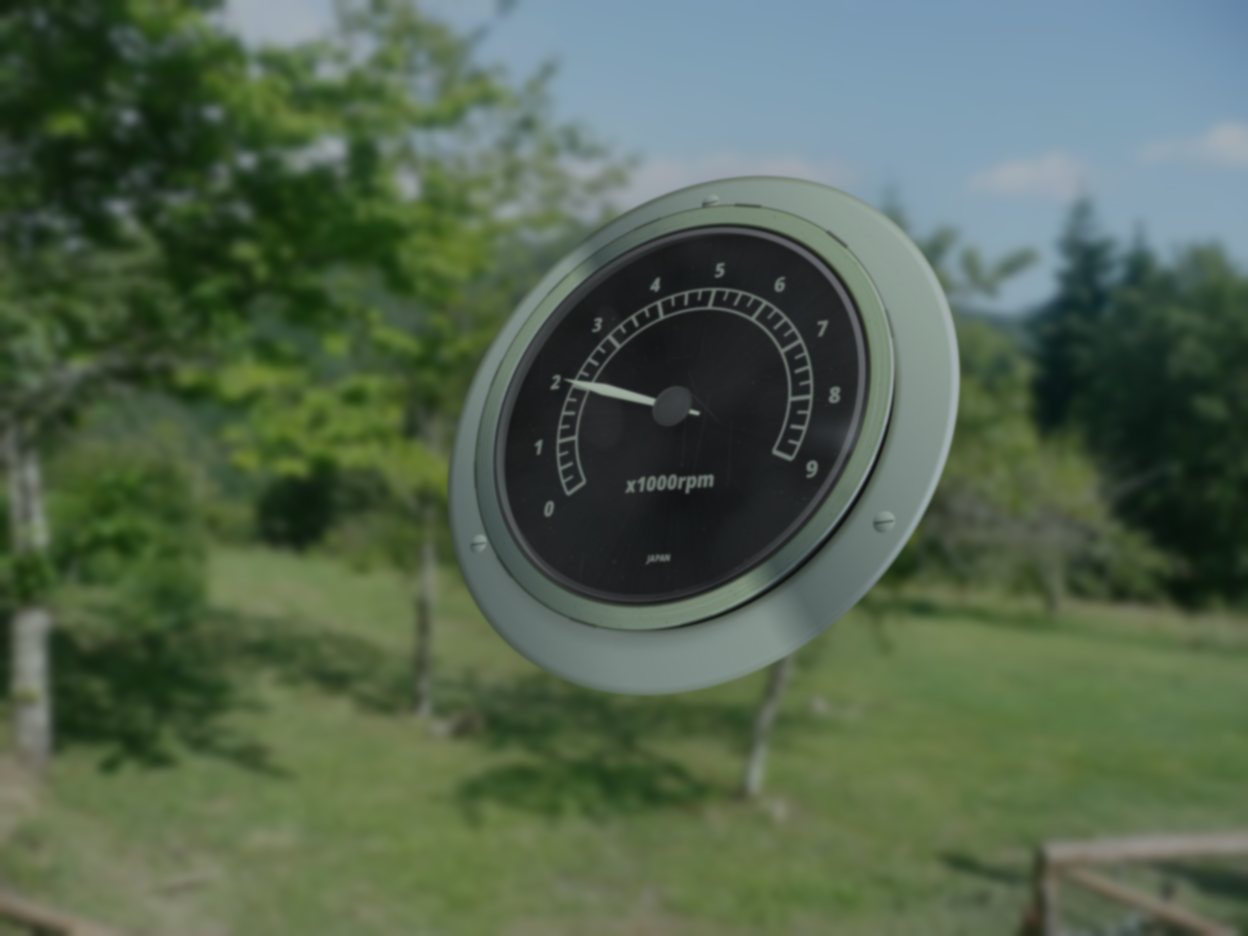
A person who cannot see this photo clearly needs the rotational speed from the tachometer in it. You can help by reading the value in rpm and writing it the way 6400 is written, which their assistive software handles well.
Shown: 2000
